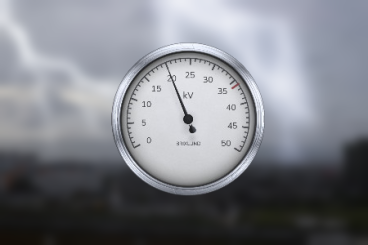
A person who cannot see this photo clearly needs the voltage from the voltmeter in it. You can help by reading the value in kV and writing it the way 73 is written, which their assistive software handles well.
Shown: 20
